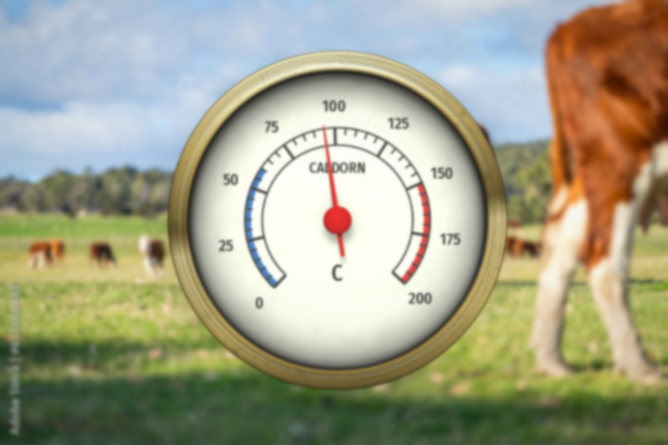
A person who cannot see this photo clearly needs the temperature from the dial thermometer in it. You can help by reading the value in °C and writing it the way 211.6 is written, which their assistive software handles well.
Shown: 95
